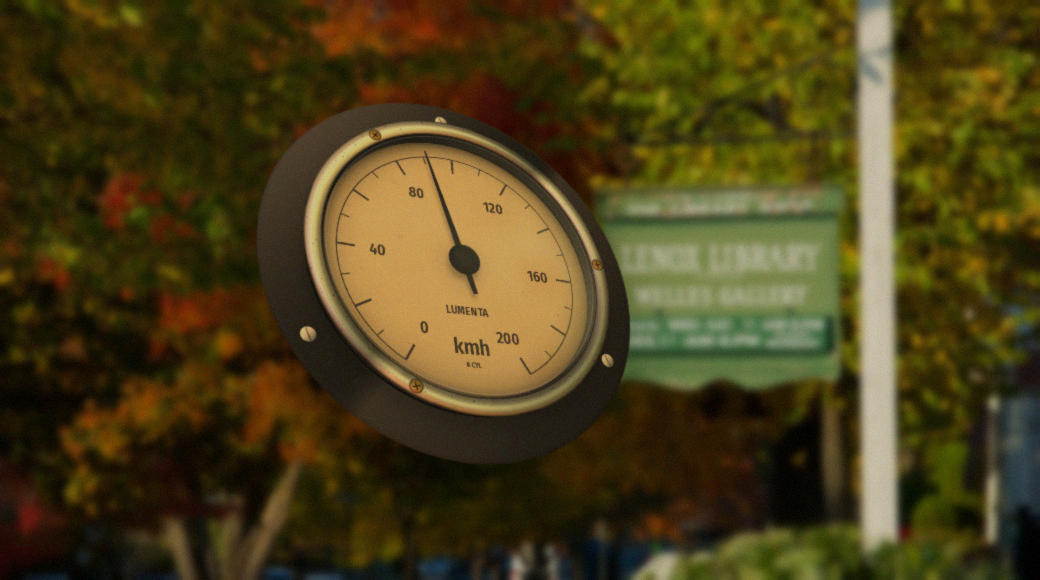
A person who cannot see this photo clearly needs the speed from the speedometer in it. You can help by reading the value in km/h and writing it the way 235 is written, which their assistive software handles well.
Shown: 90
